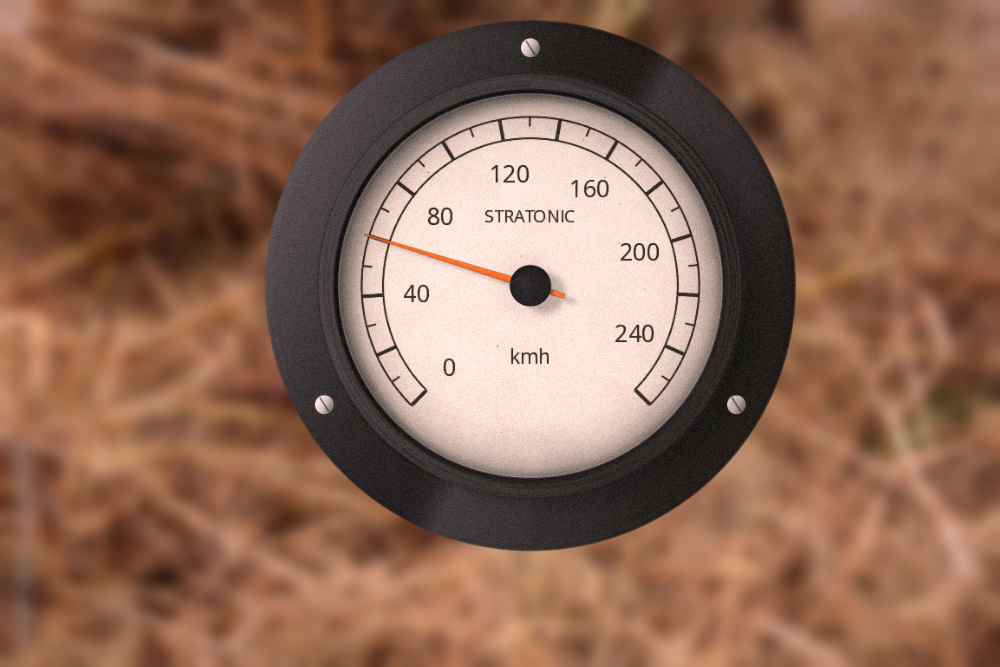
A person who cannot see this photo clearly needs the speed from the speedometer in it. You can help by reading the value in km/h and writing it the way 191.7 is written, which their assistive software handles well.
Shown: 60
